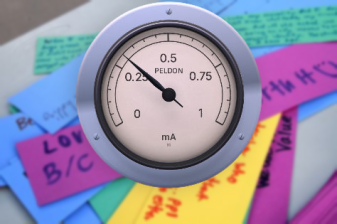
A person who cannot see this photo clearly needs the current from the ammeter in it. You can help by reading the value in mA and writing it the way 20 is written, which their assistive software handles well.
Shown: 0.3
